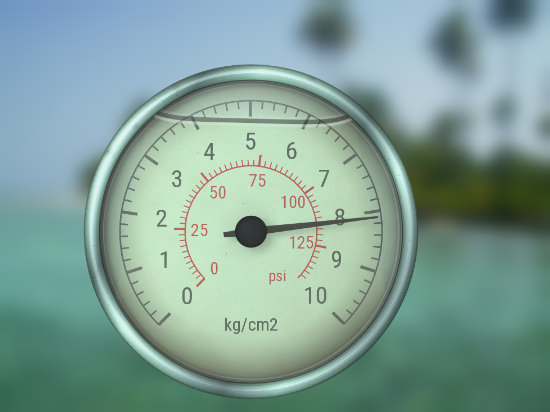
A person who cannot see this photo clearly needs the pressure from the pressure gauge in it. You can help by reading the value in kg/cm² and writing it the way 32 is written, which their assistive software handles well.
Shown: 8.1
